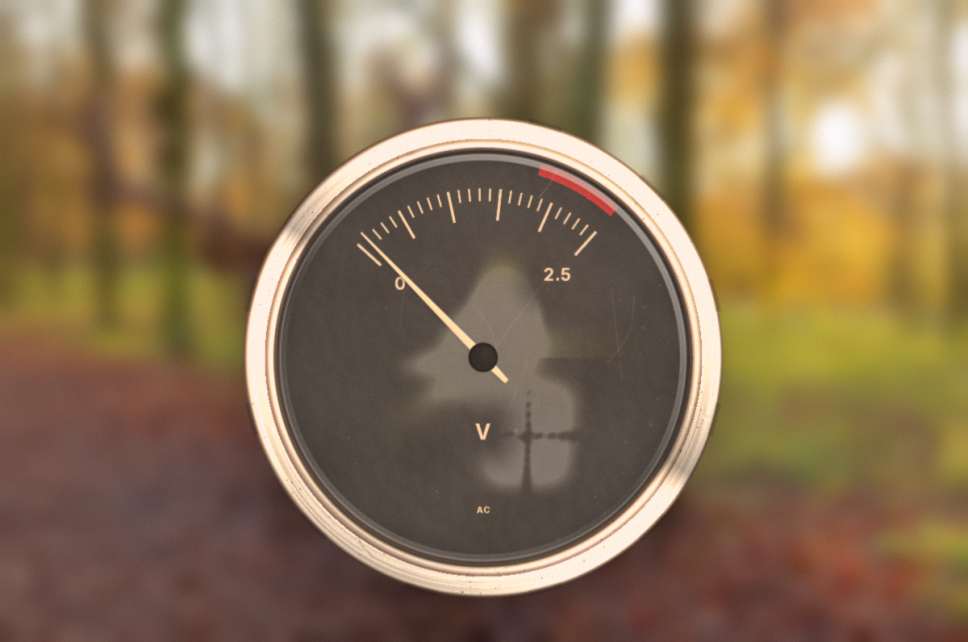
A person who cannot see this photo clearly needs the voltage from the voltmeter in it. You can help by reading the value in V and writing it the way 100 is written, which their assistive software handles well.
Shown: 0.1
